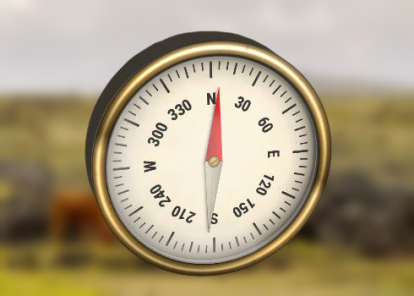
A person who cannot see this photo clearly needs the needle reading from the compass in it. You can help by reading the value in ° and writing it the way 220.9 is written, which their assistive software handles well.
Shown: 5
